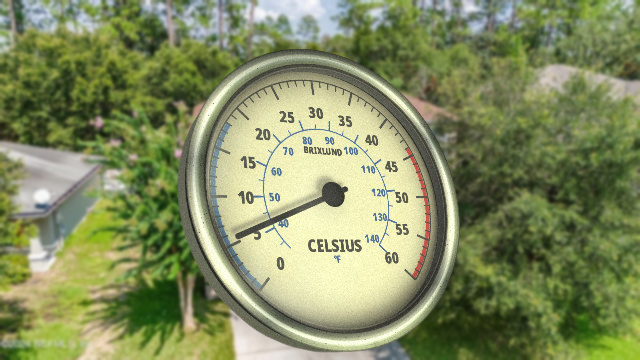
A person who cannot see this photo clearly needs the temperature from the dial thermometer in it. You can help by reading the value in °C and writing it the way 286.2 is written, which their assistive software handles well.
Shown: 5.5
